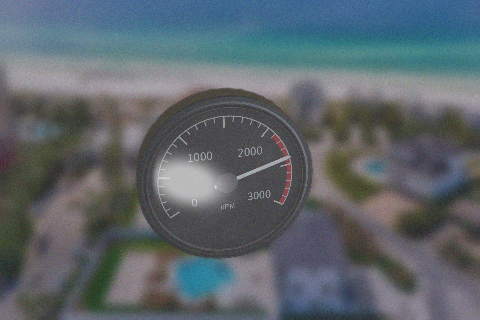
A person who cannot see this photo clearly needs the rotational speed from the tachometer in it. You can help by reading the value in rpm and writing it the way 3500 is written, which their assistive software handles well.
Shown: 2400
